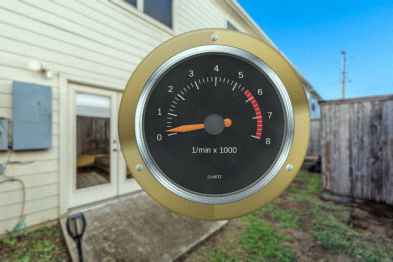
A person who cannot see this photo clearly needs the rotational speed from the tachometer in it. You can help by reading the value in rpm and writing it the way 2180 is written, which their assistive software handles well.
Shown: 200
